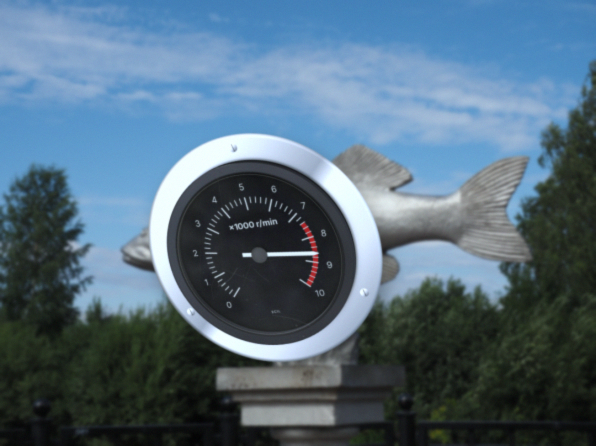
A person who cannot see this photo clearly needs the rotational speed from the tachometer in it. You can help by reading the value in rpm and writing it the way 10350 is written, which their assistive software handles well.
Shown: 8600
